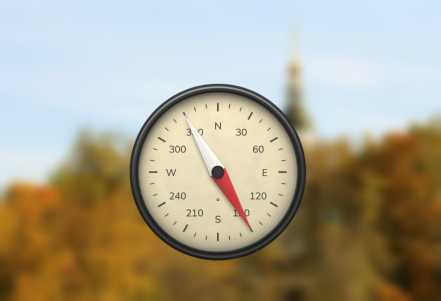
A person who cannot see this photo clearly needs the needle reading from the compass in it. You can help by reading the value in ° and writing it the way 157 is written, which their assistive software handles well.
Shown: 150
